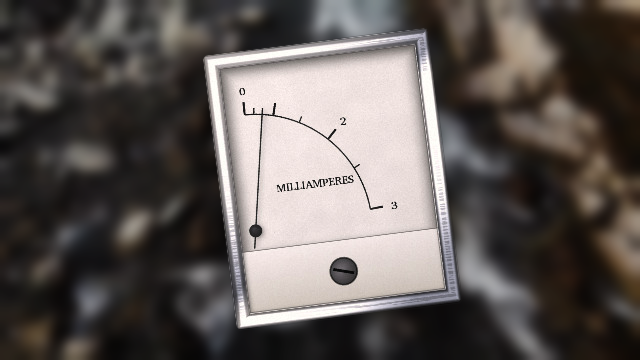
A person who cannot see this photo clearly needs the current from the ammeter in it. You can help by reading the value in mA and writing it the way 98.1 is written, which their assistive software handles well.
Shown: 0.75
